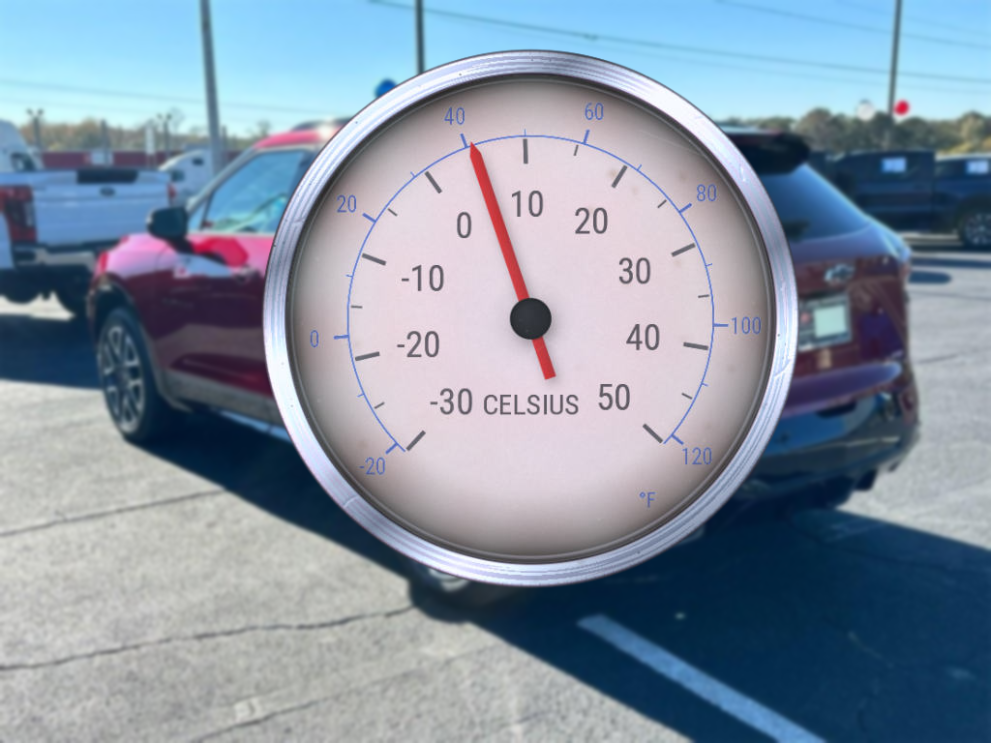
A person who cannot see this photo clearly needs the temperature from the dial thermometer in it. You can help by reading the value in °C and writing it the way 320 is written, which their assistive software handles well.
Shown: 5
